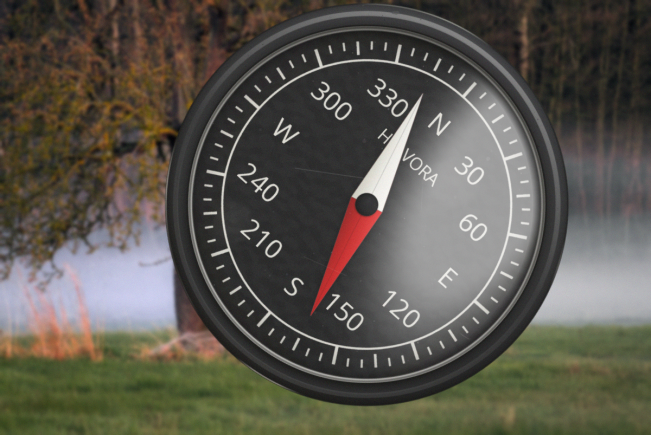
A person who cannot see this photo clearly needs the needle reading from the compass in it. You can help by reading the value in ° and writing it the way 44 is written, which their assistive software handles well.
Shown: 165
